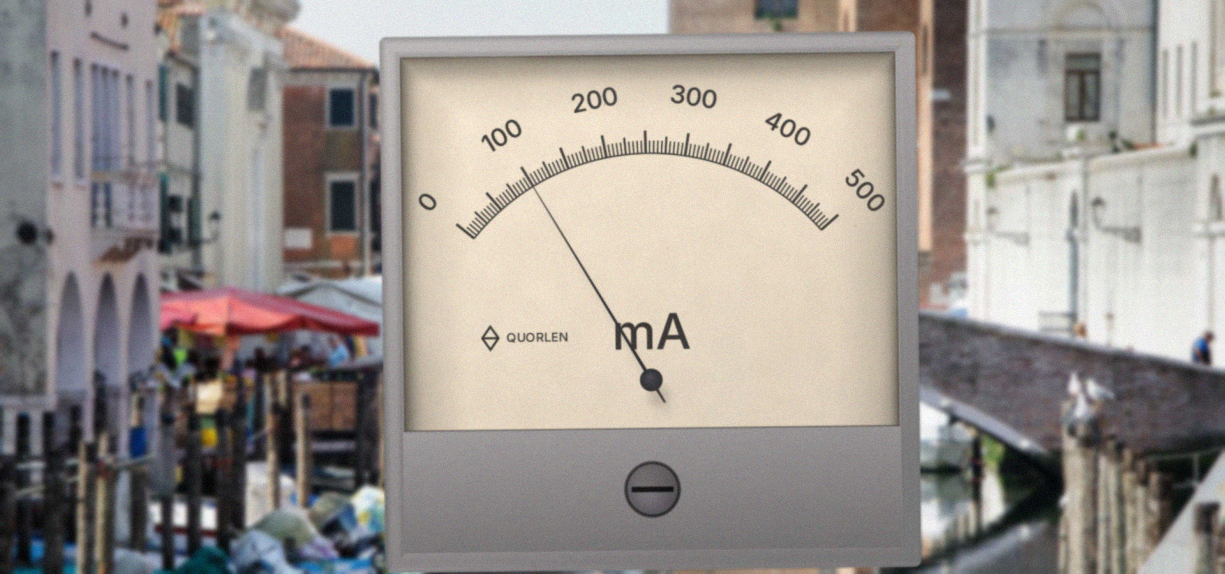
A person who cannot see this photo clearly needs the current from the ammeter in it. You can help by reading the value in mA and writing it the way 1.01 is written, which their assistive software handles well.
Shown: 100
